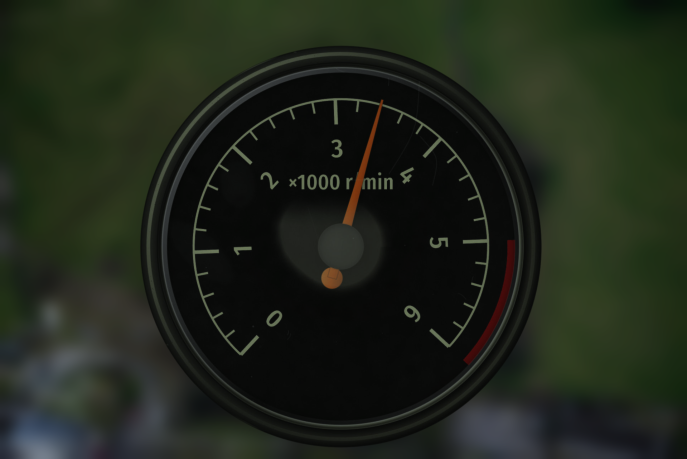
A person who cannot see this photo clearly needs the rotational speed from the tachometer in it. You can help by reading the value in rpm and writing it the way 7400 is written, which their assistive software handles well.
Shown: 3400
